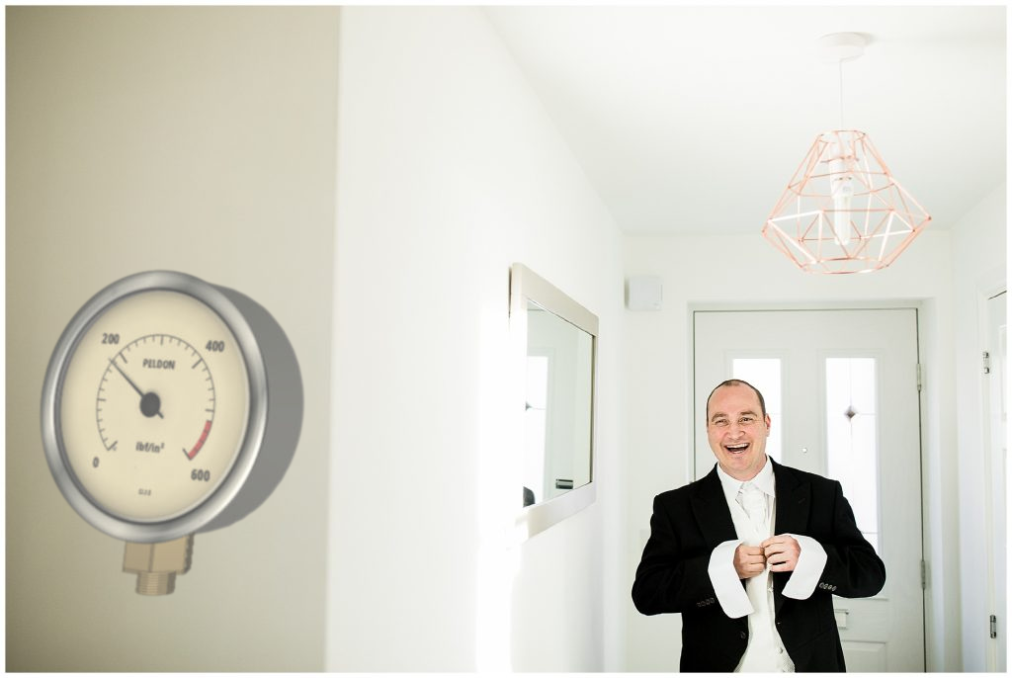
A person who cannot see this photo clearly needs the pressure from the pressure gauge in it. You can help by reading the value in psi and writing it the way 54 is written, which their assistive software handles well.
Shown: 180
